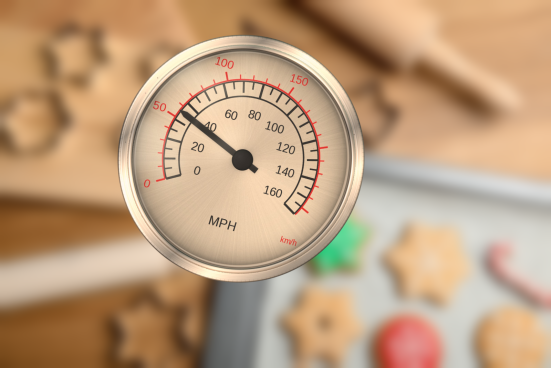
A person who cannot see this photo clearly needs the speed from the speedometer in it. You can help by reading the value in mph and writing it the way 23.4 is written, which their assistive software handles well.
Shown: 35
